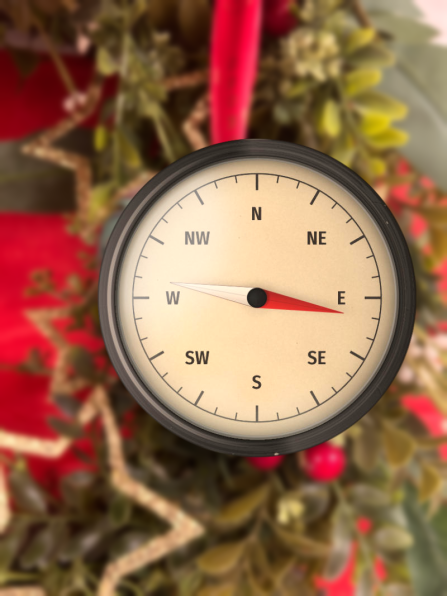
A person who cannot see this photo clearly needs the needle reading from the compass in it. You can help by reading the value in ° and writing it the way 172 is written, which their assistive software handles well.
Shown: 100
